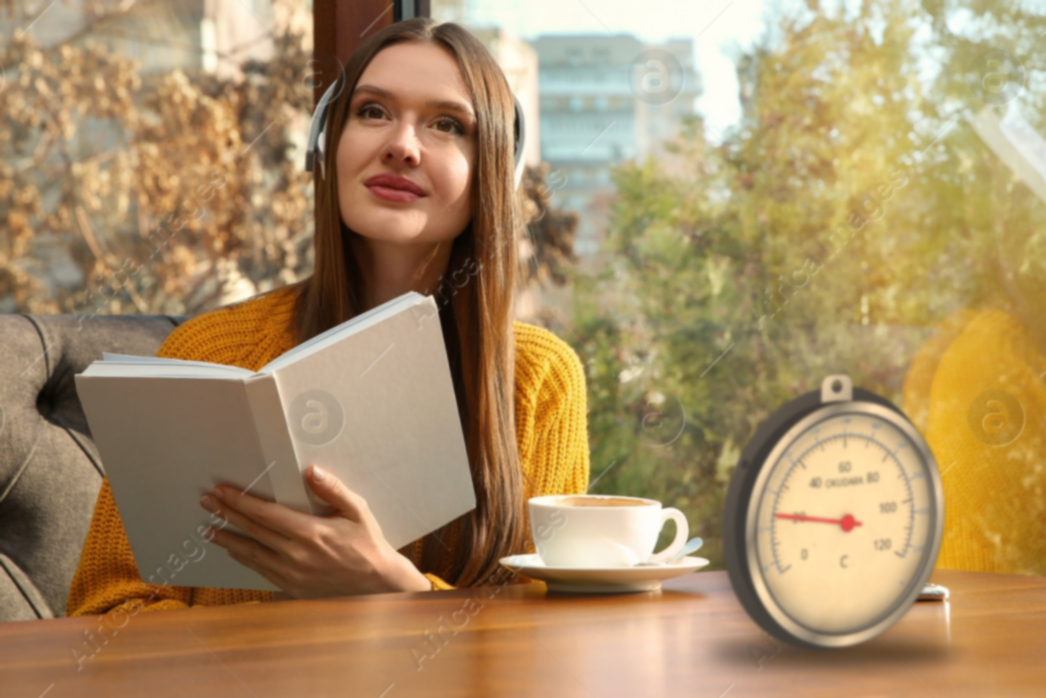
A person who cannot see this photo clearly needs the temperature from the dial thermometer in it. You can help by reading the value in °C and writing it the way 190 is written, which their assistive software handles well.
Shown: 20
